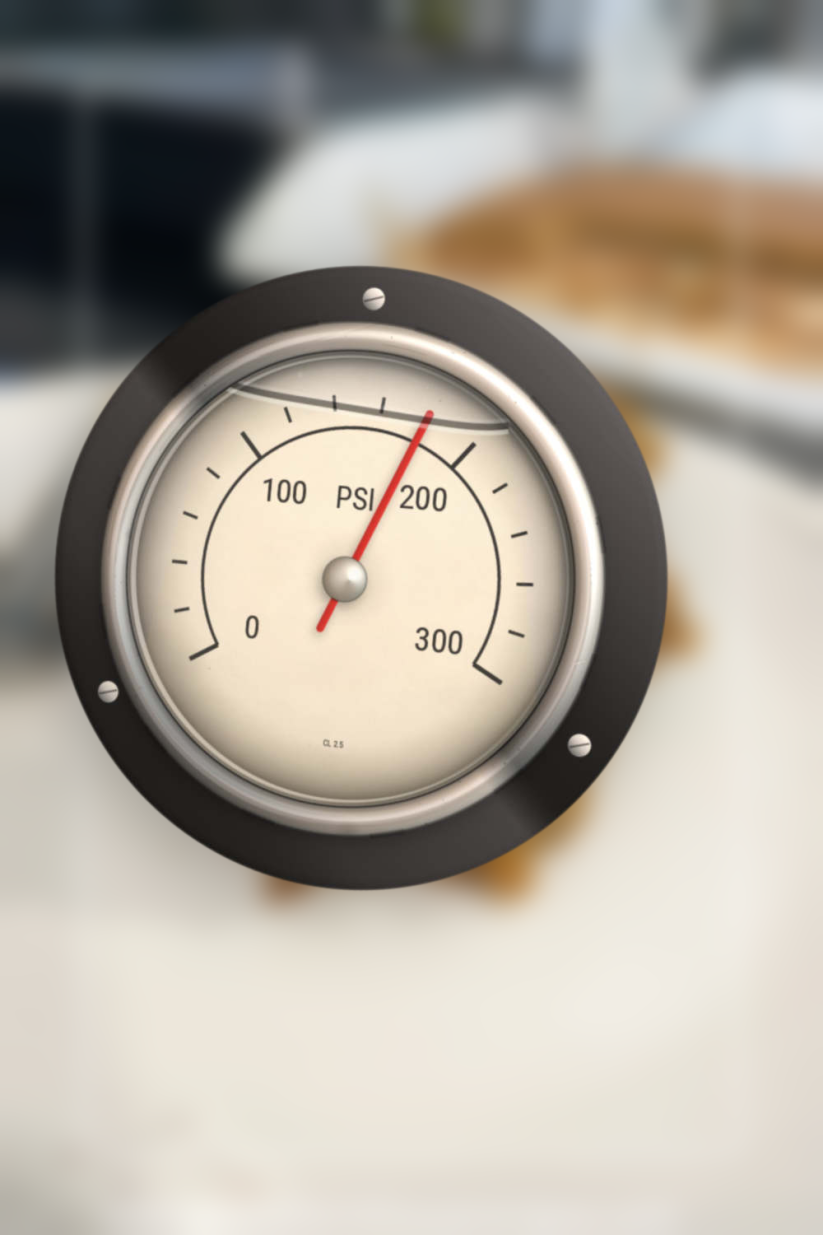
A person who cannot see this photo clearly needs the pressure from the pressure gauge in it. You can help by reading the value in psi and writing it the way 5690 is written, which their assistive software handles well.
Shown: 180
